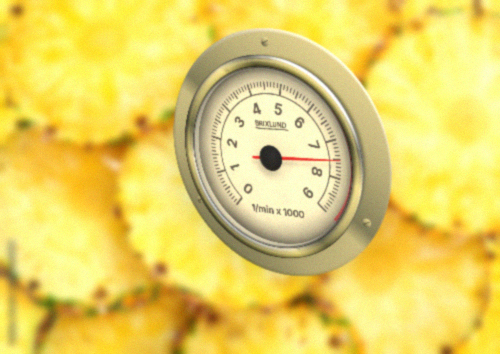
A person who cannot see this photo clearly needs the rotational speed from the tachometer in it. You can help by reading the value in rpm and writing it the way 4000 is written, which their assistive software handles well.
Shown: 7500
